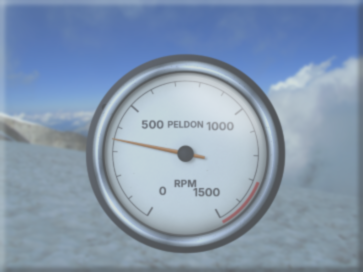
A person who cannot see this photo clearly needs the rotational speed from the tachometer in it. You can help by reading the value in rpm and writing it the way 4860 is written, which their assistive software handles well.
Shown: 350
